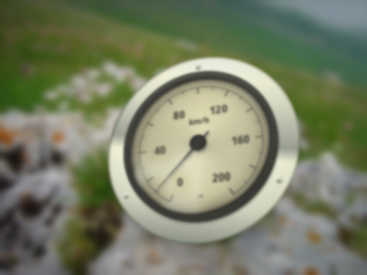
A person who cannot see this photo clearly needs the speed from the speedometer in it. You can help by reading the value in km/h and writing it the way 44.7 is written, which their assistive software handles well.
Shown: 10
